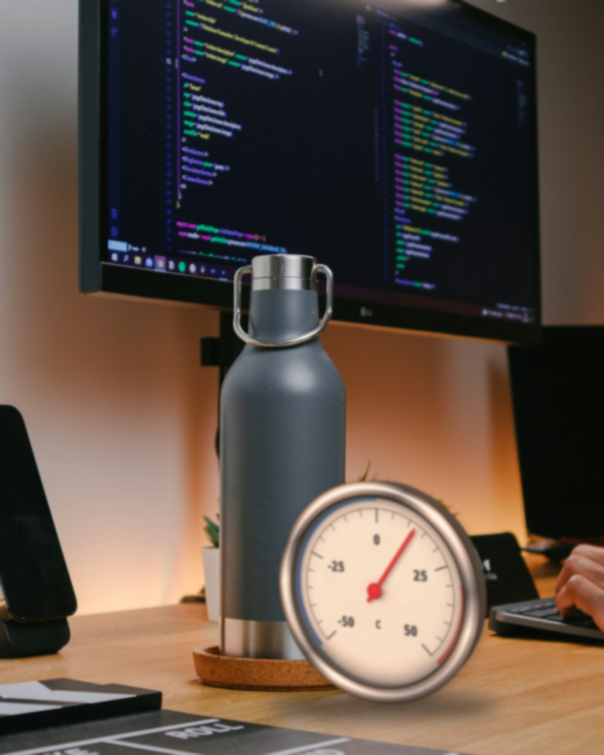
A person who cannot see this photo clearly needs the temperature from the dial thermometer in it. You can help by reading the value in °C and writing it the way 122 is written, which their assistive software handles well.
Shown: 12.5
